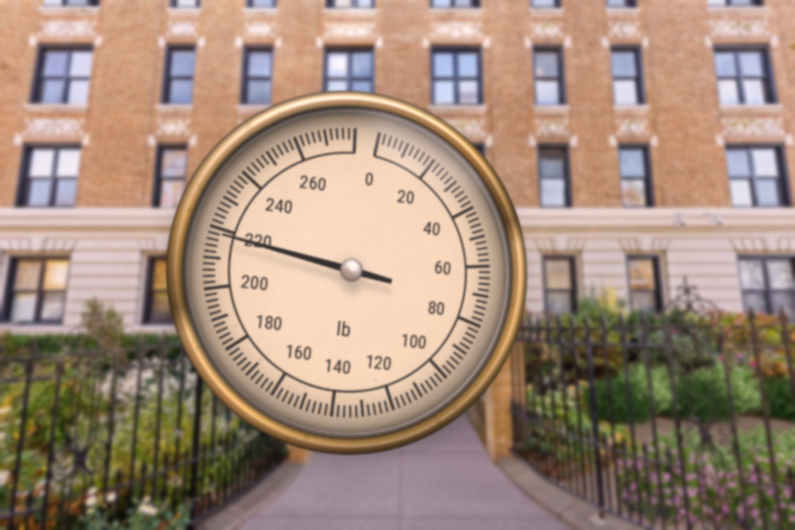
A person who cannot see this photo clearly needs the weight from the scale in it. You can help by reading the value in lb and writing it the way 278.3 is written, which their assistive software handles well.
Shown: 218
